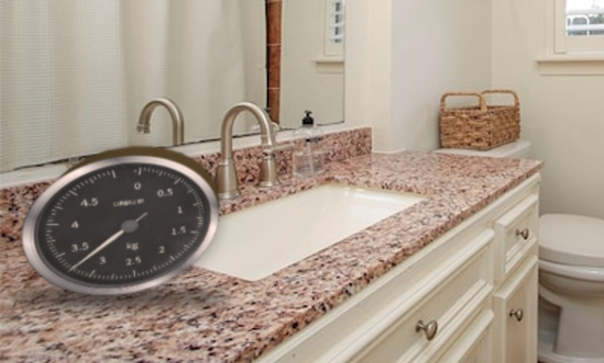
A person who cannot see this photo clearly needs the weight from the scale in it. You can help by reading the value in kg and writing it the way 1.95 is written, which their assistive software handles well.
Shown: 3.25
